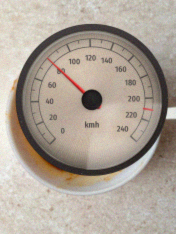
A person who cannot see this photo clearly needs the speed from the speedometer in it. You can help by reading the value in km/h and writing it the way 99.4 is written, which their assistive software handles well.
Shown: 80
